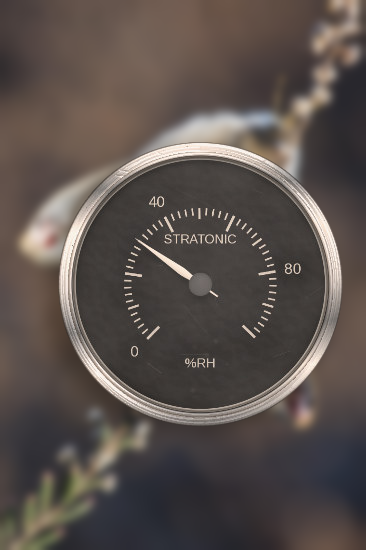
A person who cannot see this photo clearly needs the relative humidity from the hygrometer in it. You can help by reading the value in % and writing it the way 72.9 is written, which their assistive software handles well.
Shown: 30
